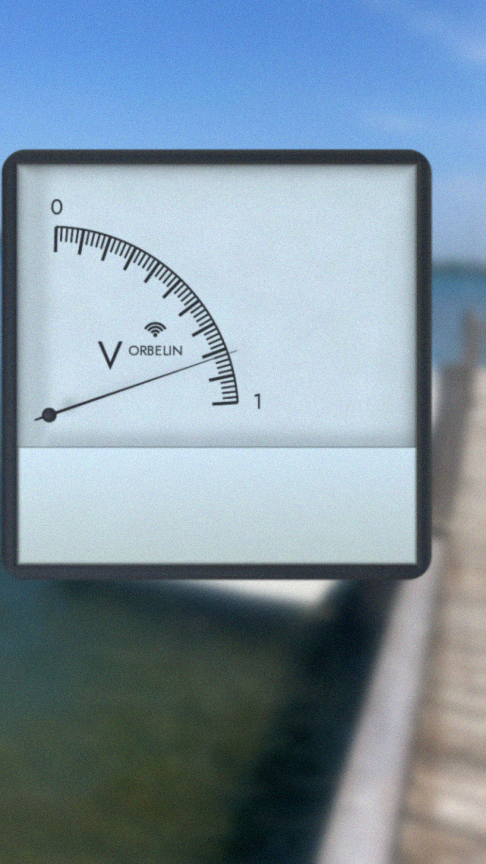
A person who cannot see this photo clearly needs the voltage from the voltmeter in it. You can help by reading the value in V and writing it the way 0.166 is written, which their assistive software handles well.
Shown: 0.82
